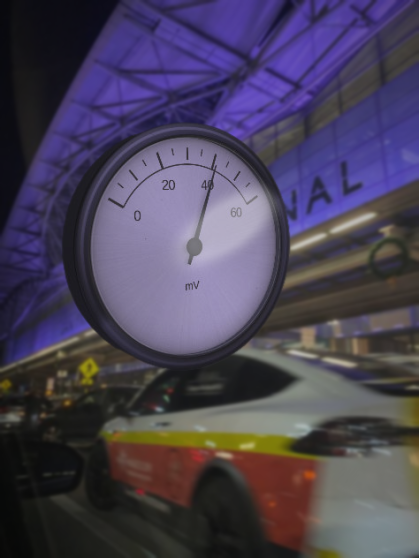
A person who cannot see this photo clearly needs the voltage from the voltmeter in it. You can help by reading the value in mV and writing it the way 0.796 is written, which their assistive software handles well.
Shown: 40
